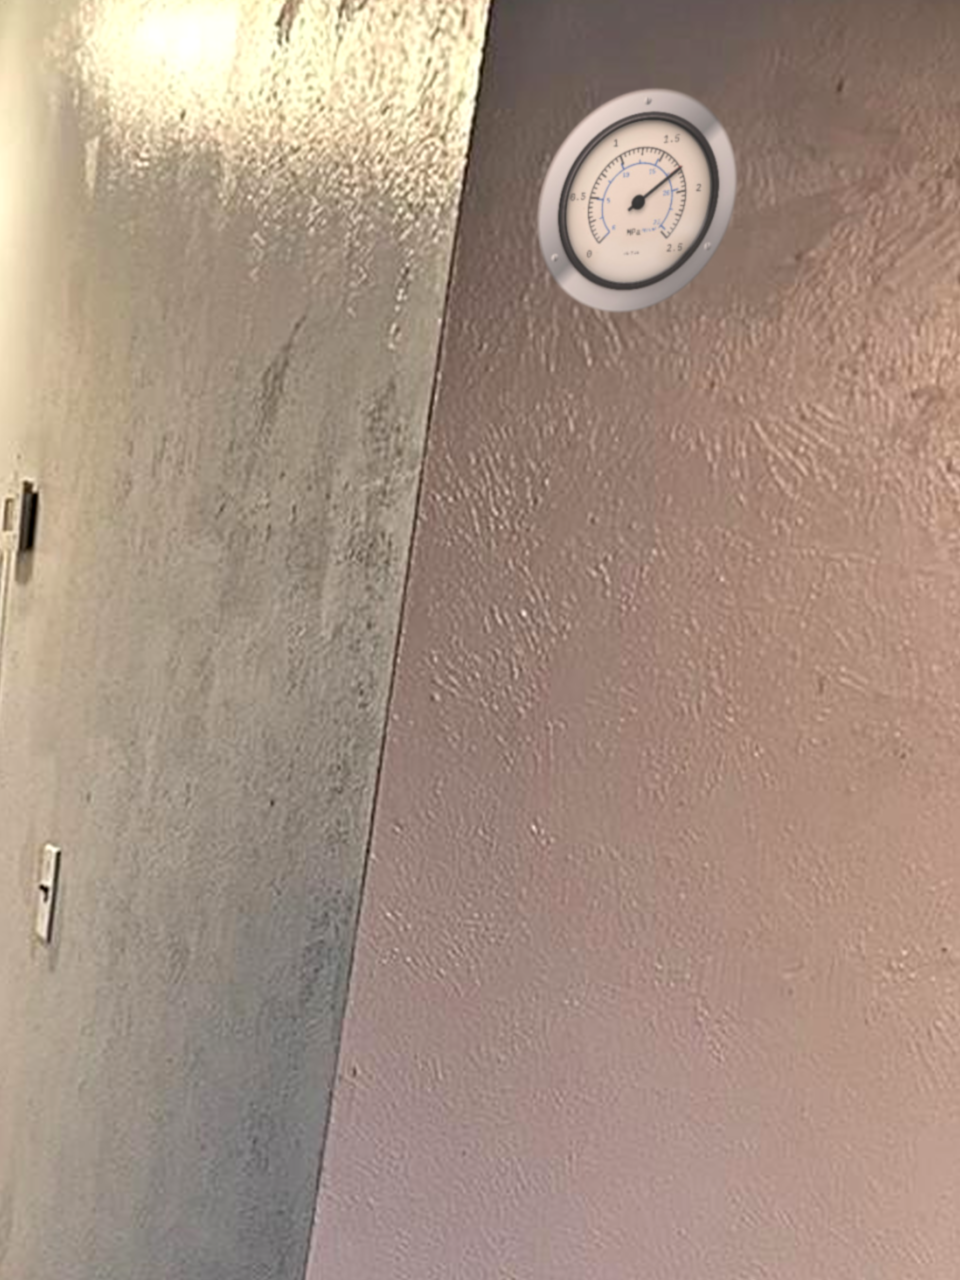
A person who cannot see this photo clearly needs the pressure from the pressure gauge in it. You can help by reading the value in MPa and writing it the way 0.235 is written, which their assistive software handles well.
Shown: 1.75
